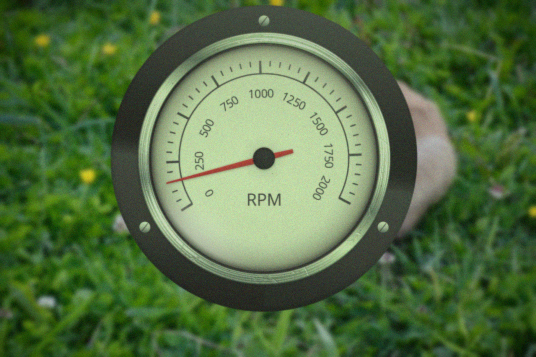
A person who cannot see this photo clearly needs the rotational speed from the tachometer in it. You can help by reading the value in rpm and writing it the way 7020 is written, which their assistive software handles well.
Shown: 150
